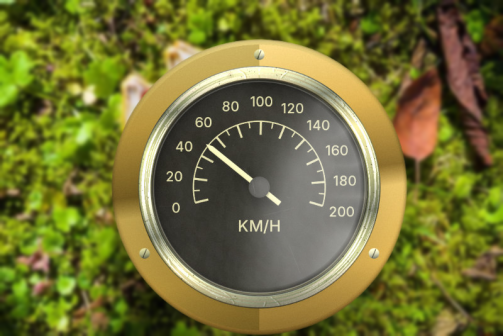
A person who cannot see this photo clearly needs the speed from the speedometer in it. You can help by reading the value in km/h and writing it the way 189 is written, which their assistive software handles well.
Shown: 50
